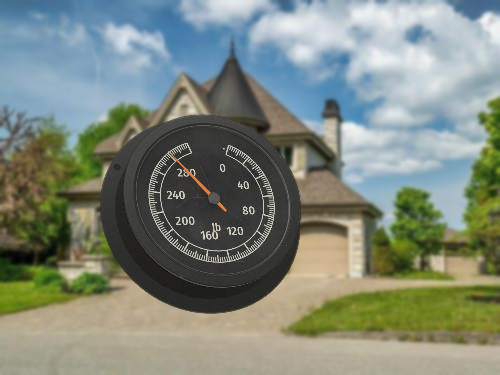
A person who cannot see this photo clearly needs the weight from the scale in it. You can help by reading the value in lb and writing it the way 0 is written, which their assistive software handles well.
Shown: 280
